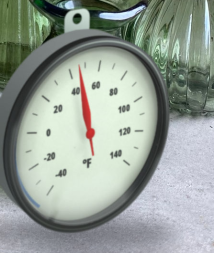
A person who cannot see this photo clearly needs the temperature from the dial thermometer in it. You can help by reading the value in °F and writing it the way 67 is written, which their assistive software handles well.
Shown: 45
